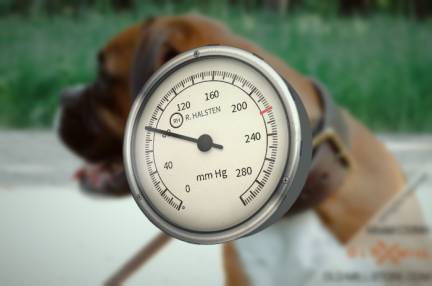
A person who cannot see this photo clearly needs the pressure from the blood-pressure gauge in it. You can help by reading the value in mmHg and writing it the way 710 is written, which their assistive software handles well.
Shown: 80
